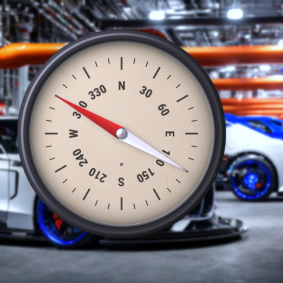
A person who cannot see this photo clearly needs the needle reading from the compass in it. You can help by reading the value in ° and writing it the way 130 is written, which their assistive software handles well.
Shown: 300
